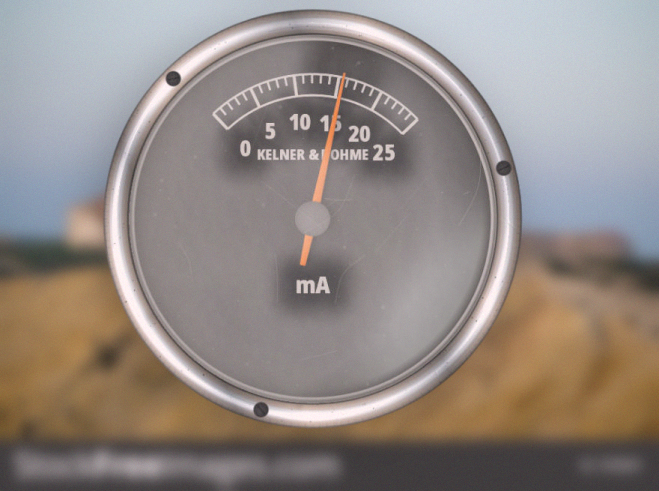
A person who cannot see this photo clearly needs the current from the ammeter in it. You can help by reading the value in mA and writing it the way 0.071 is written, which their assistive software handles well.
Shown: 15.5
